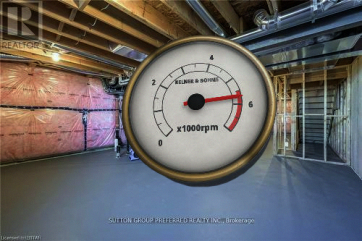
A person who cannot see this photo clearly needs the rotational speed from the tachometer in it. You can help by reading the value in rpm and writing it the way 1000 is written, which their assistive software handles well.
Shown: 5750
